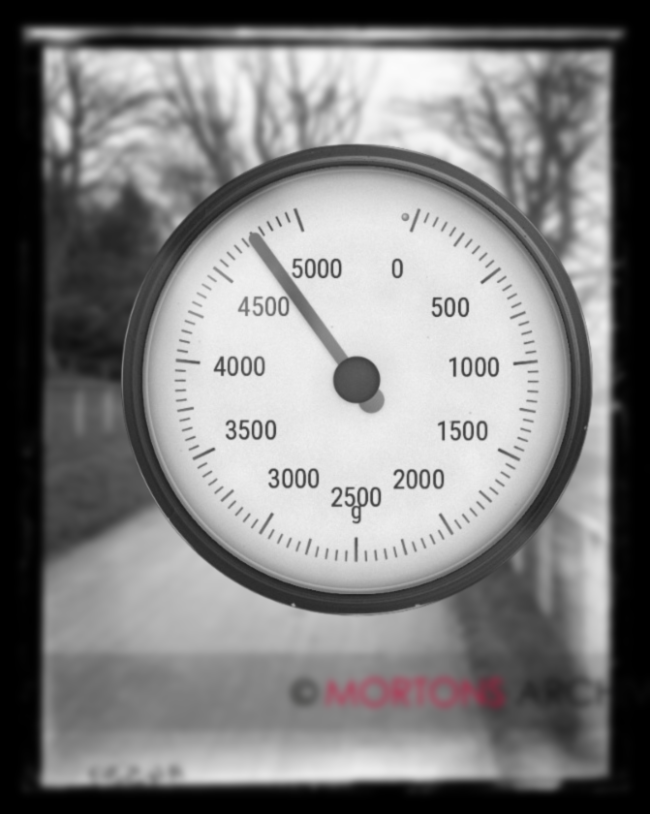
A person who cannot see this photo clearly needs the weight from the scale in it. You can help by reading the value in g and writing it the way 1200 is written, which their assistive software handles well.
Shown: 4750
